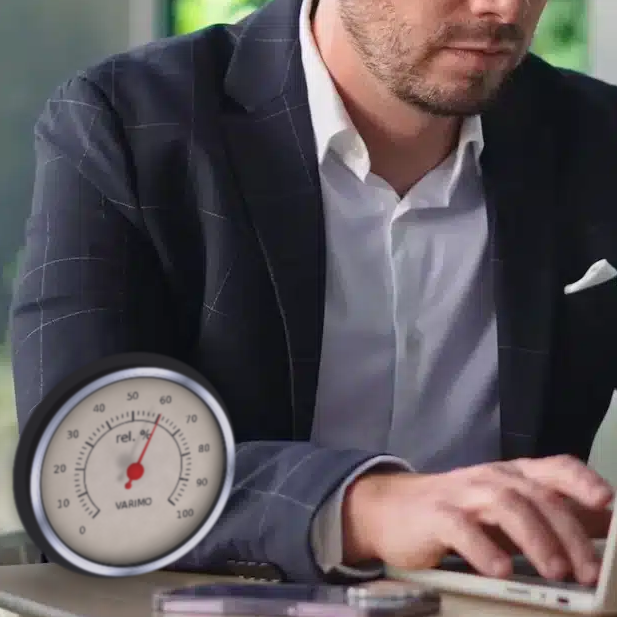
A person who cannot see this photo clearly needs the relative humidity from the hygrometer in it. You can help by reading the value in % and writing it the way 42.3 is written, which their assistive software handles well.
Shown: 60
